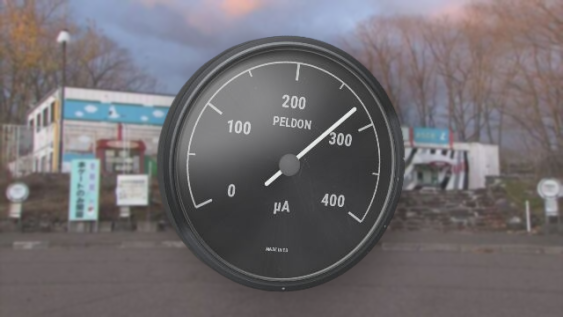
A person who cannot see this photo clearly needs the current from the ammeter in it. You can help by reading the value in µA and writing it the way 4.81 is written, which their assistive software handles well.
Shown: 275
